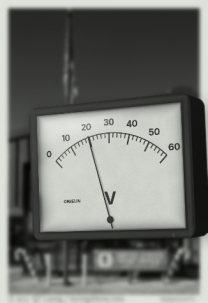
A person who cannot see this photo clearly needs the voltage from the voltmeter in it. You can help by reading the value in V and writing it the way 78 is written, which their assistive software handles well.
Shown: 20
